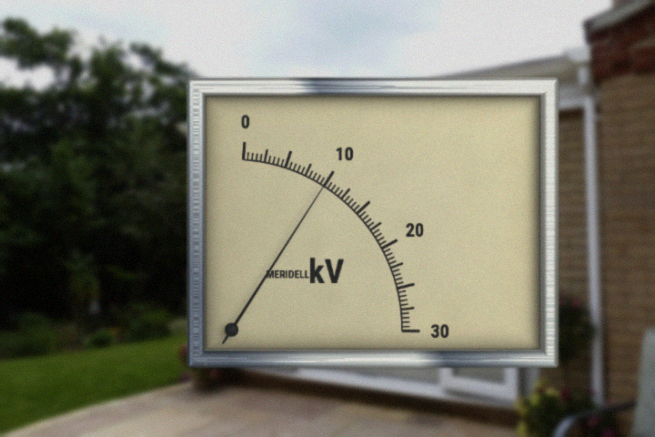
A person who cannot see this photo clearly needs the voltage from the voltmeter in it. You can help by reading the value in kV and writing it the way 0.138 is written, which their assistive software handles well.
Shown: 10
